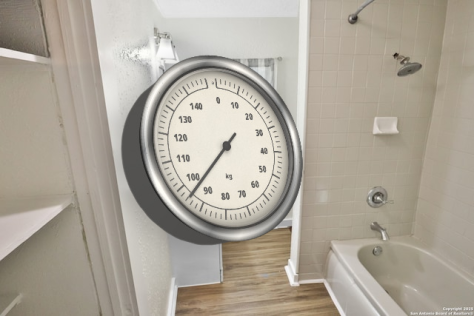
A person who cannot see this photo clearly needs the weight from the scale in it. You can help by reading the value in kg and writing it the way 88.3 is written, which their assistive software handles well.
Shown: 96
